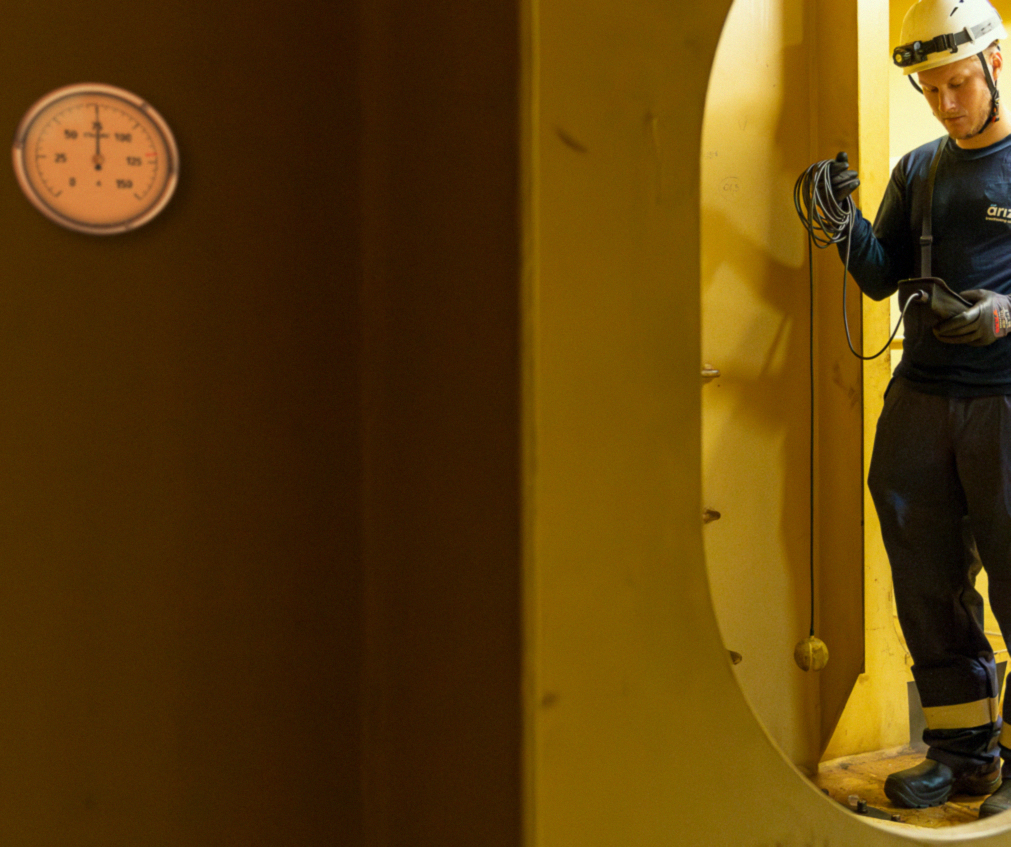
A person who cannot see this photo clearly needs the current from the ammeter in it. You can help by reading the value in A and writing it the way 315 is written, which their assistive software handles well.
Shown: 75
